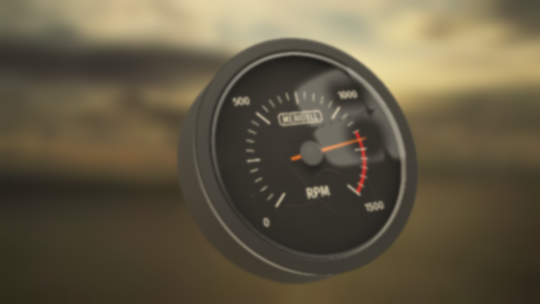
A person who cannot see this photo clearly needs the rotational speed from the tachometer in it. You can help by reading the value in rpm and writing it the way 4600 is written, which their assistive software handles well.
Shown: 1200
